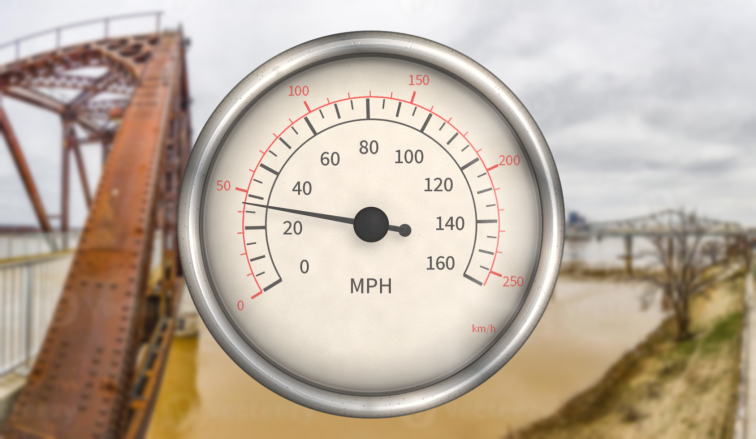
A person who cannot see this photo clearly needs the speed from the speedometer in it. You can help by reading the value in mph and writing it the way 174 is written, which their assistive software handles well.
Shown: 27.5
